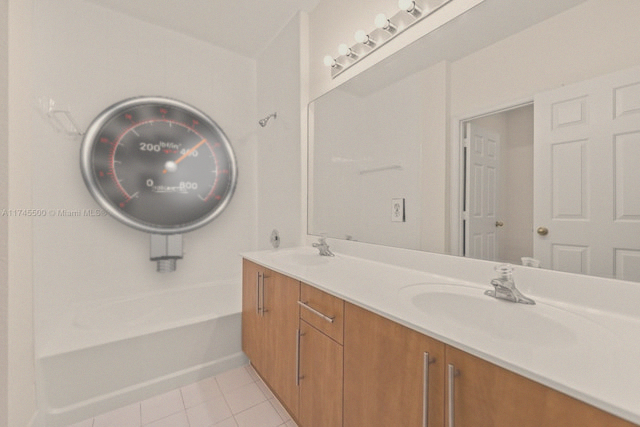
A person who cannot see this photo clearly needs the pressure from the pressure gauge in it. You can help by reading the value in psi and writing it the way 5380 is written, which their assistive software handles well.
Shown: 400
